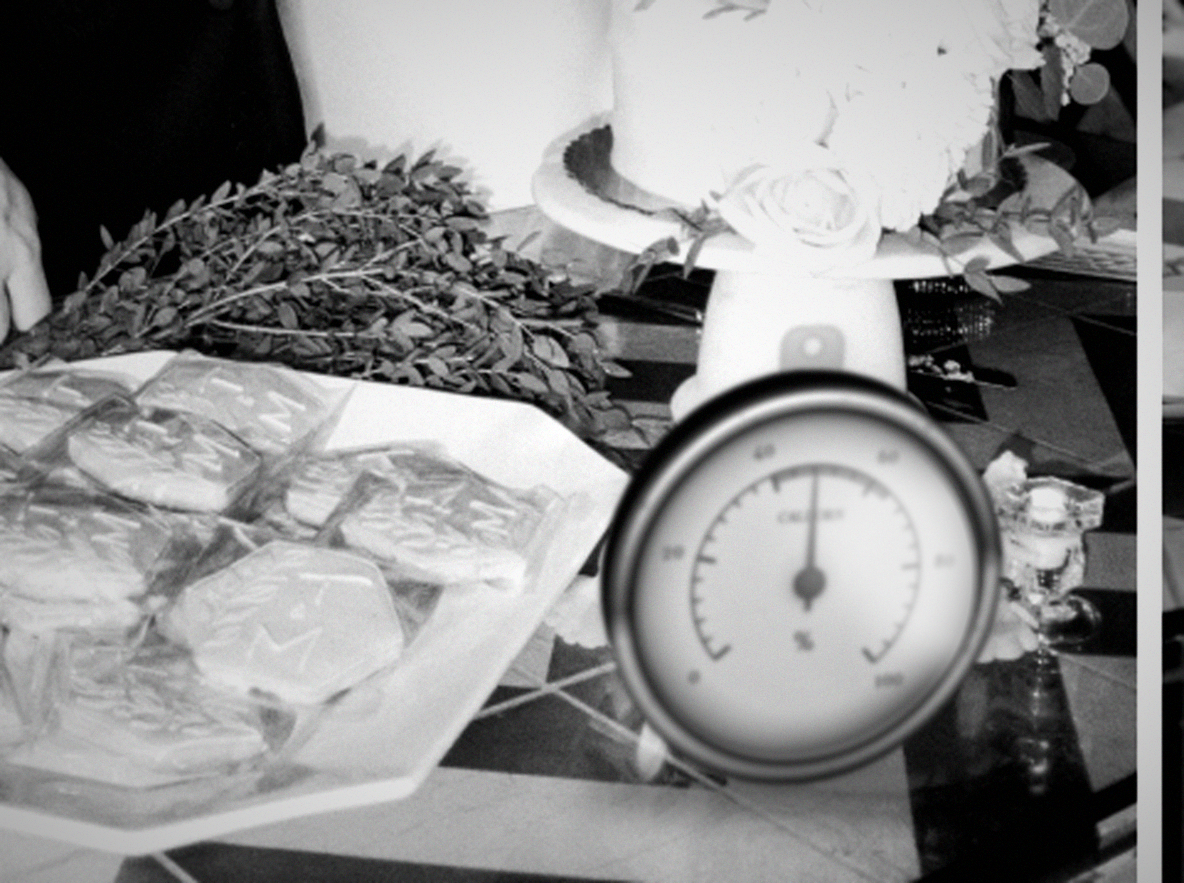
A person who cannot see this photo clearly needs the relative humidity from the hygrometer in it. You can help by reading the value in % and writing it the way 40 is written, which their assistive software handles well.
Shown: 48
